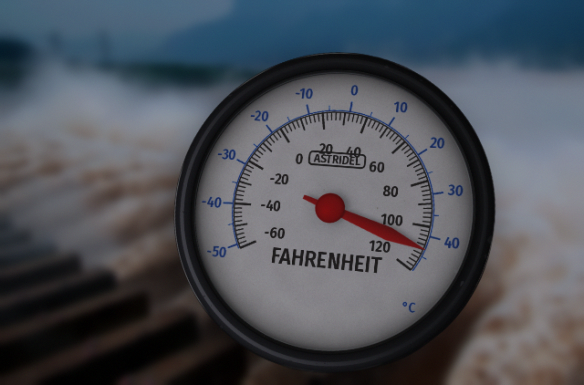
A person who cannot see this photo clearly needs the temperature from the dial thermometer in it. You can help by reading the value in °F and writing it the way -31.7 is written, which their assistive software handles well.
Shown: 110
